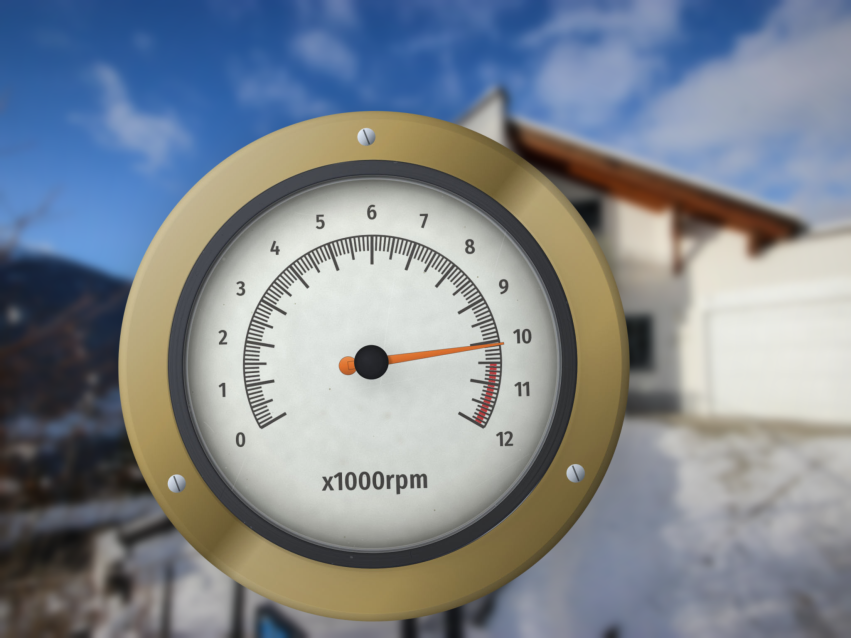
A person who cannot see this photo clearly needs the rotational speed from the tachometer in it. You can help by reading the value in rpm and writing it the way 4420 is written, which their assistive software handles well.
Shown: 10100
